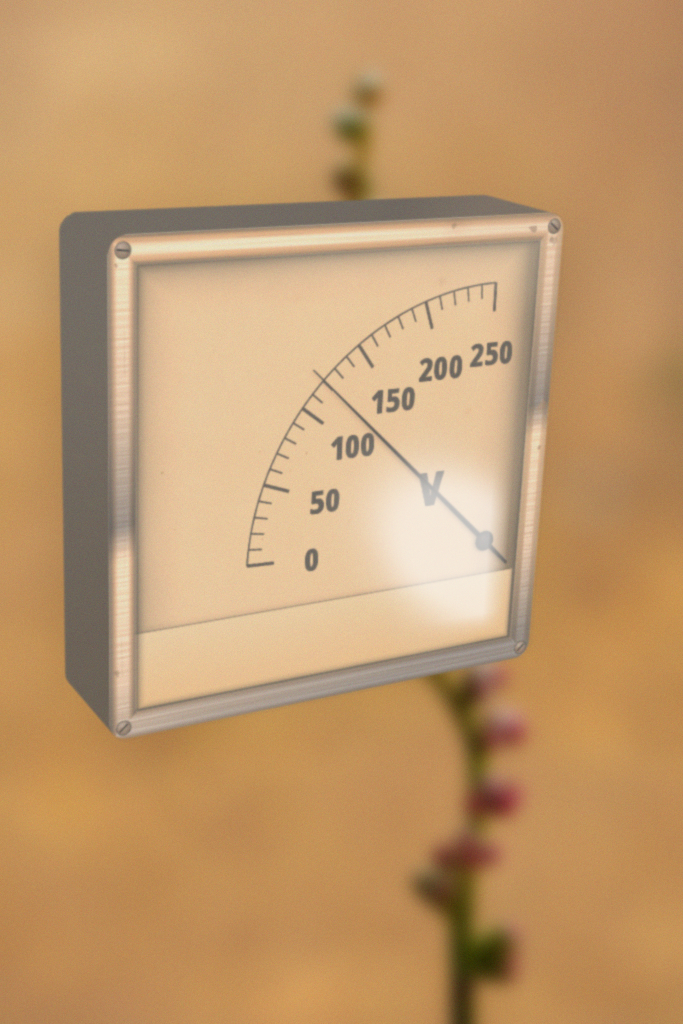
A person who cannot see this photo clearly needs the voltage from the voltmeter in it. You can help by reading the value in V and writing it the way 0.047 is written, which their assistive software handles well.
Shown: 120
